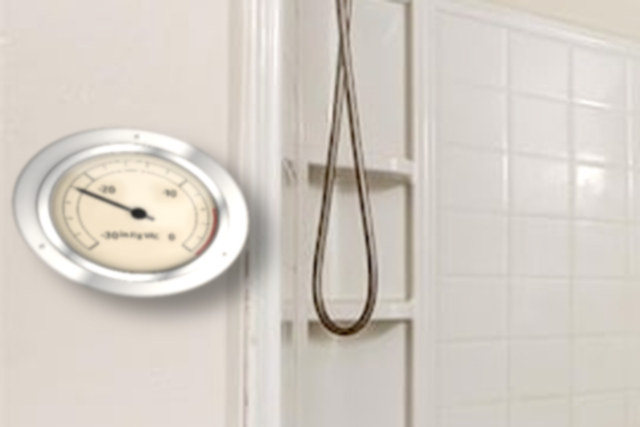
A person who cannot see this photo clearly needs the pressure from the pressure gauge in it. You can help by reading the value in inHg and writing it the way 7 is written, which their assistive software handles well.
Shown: -22
